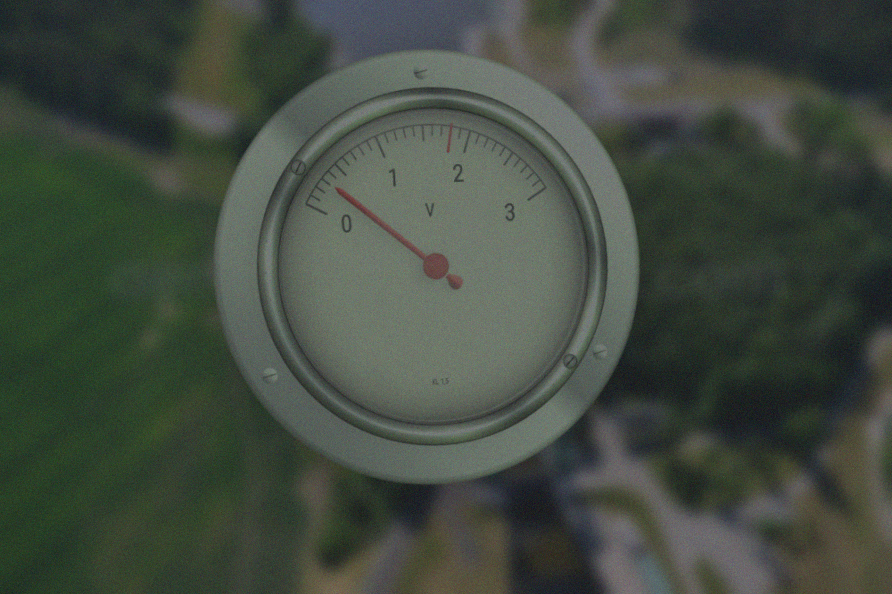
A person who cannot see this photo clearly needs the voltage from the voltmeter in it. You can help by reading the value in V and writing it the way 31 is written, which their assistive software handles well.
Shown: 0.3
